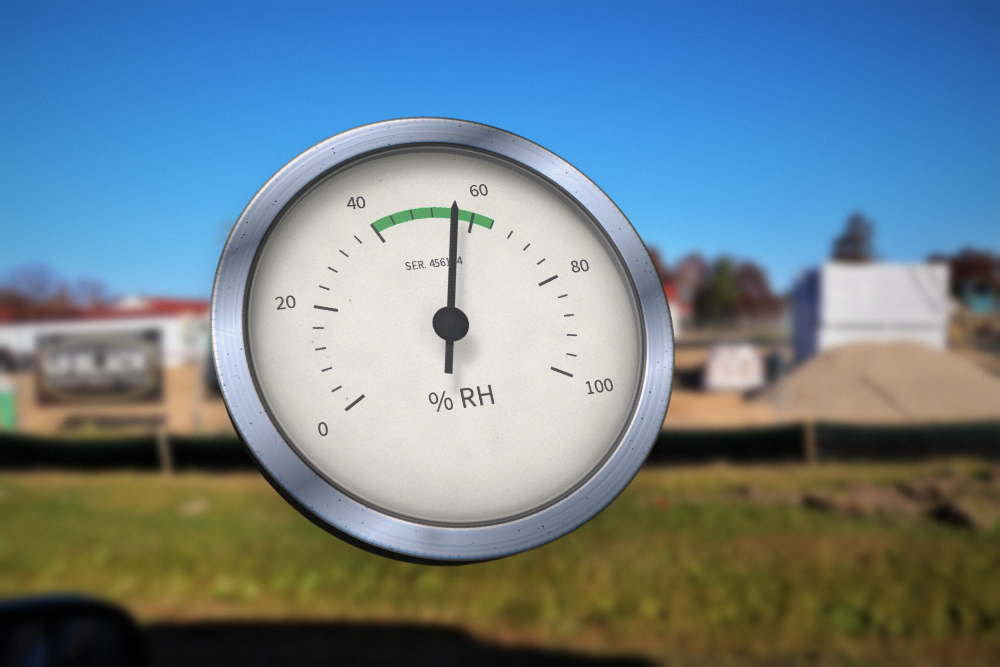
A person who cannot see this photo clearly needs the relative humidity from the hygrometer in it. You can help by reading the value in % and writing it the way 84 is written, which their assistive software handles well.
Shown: 56
